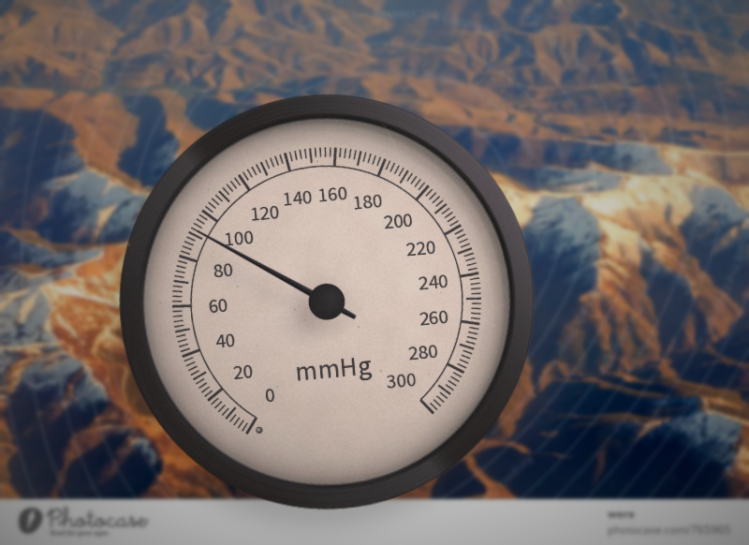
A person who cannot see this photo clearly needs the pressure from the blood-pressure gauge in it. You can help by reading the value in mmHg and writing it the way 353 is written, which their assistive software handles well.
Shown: 92
